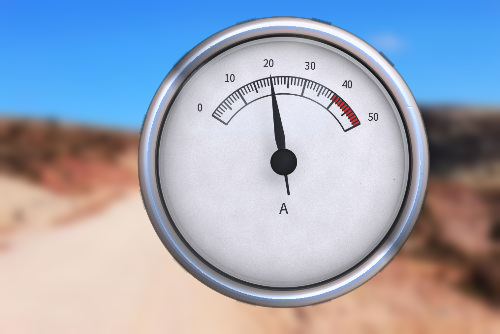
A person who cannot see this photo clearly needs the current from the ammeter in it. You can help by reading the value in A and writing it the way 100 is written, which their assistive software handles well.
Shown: 20
